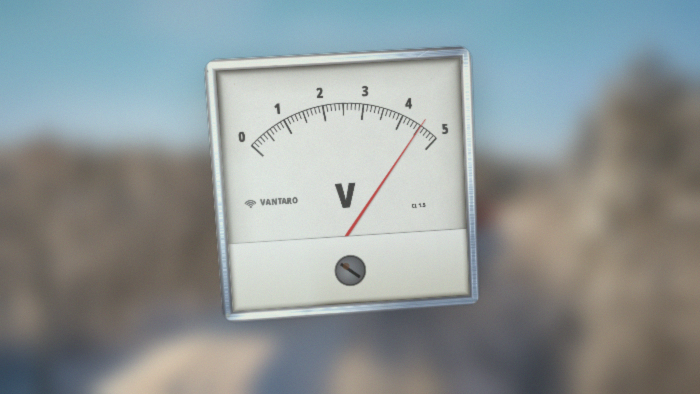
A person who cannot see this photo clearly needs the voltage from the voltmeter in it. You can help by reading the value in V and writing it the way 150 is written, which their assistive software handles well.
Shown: 4.5
